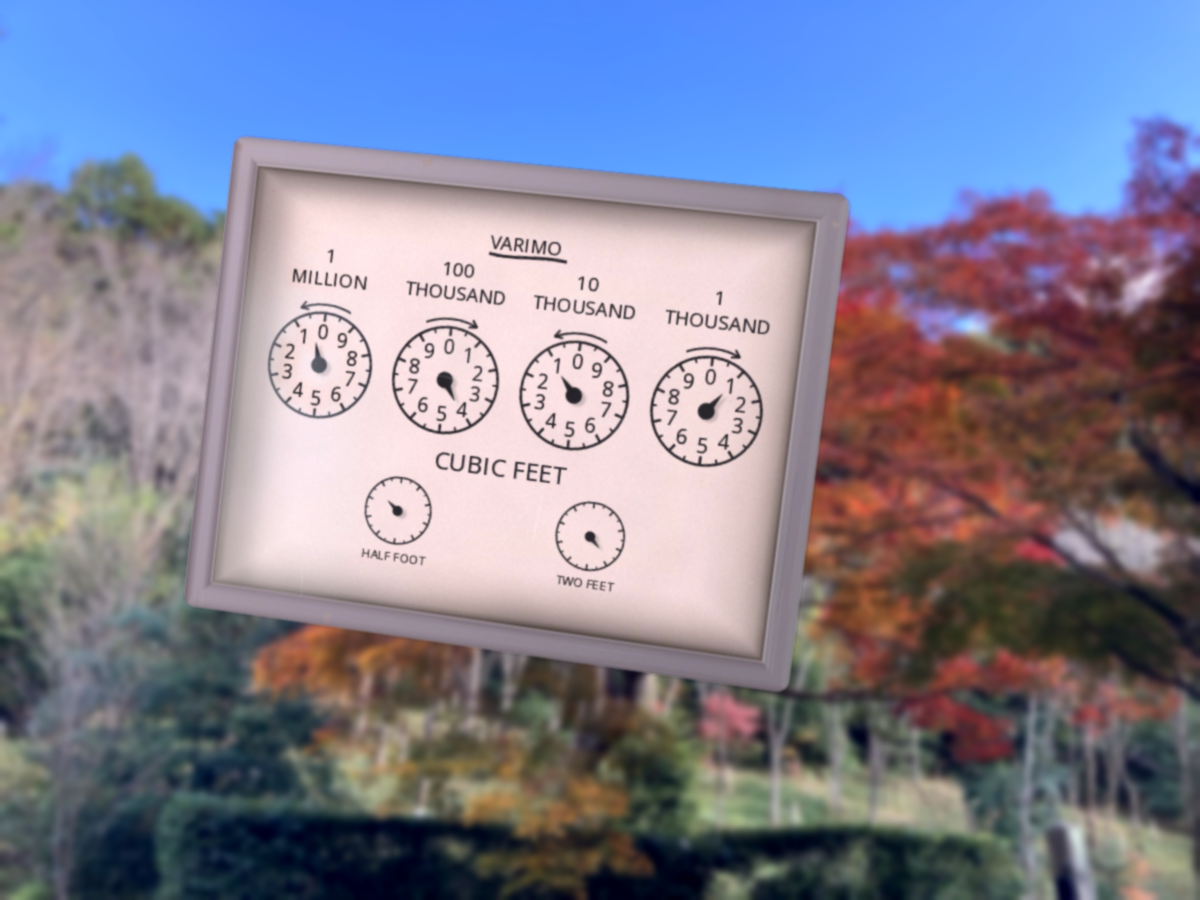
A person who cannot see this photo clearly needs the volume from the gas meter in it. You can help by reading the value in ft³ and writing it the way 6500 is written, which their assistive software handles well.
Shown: 41100
